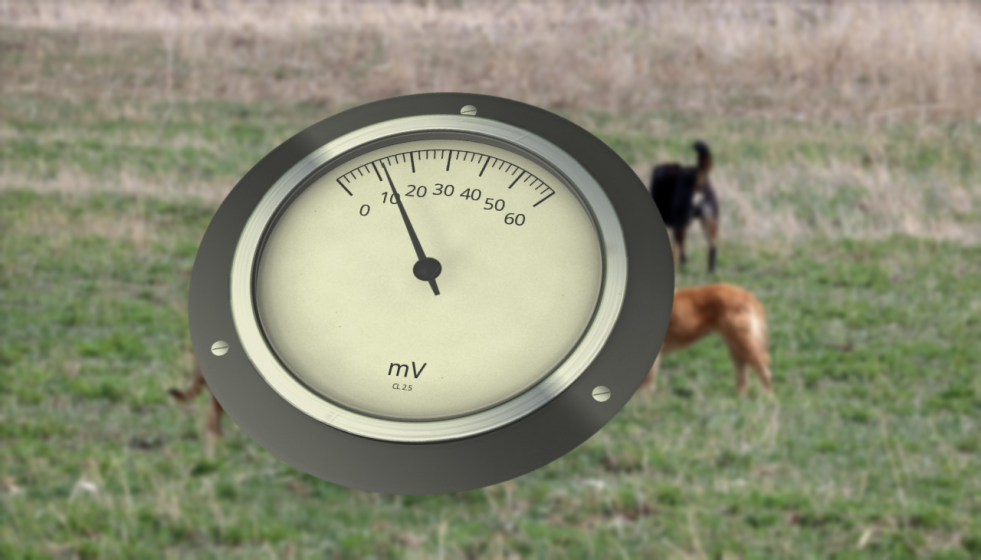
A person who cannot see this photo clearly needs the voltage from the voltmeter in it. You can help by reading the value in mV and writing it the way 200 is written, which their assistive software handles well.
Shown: 12
